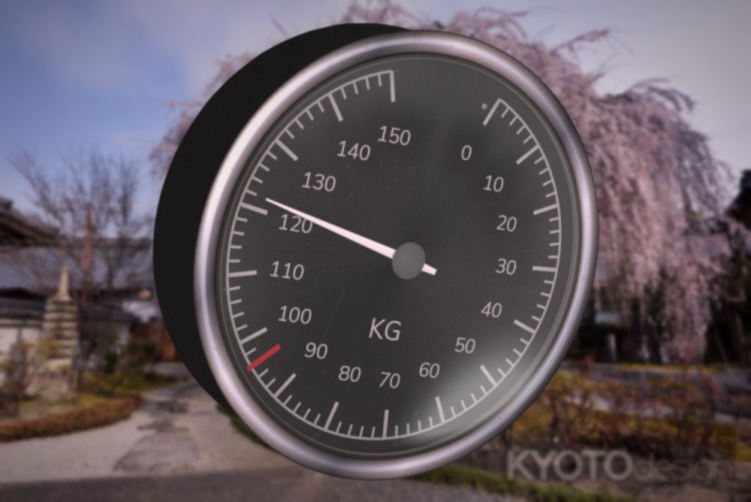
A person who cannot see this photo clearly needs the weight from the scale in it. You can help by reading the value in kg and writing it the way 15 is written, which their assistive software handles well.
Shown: 122
